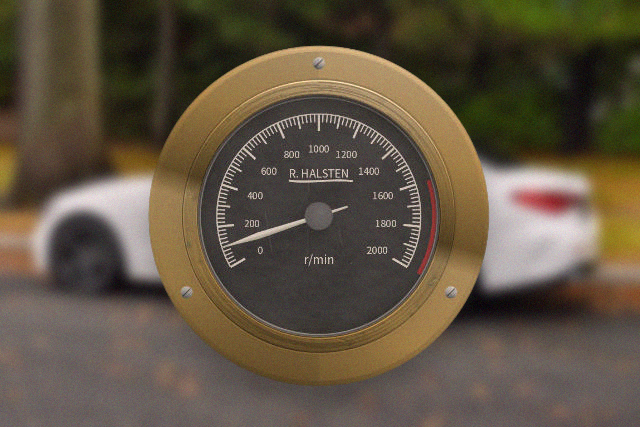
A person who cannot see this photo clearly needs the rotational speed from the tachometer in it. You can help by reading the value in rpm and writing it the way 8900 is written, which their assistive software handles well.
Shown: 100
